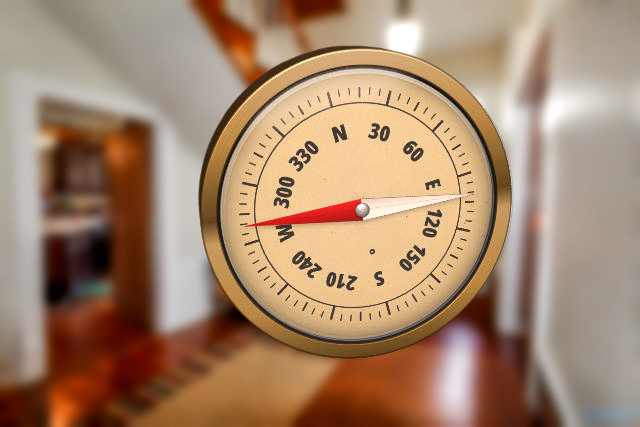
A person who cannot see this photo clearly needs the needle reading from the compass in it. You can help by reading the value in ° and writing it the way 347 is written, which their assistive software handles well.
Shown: 280
